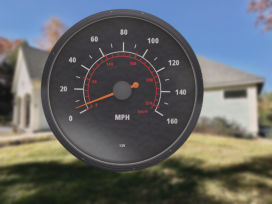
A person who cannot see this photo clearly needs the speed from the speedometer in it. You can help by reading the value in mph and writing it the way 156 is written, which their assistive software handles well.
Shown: 5
